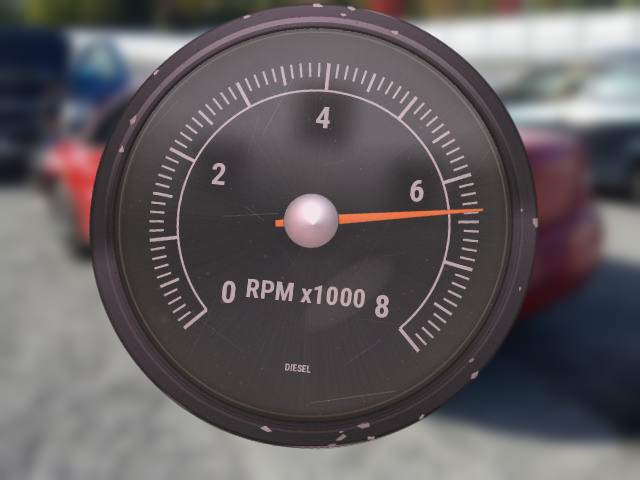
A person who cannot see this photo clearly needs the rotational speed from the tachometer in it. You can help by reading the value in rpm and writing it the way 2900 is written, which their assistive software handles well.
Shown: 6400
